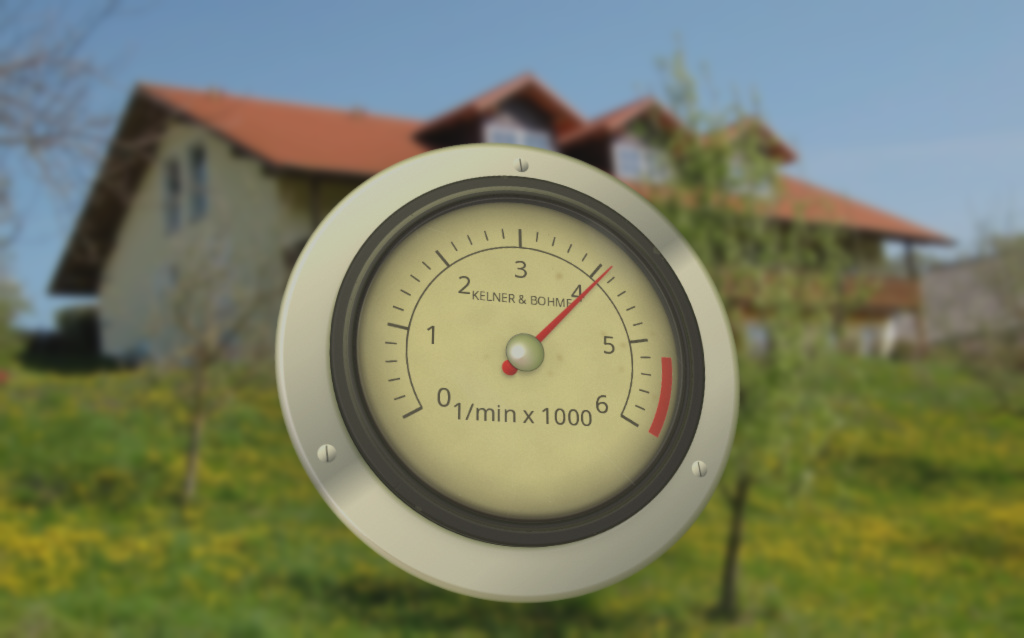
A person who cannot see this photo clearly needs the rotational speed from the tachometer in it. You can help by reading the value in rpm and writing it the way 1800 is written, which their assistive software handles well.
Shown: 4100
